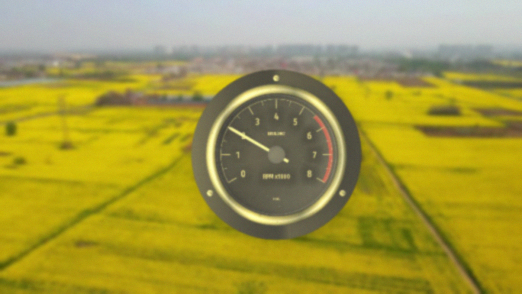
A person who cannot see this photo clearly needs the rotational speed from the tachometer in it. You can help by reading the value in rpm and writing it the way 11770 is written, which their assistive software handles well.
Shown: 2000
